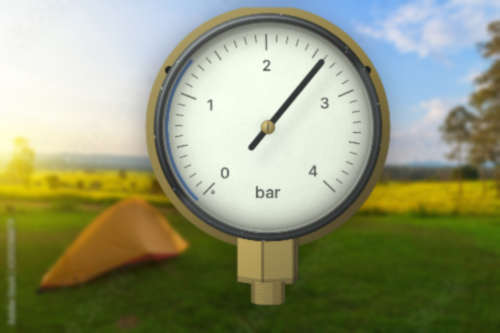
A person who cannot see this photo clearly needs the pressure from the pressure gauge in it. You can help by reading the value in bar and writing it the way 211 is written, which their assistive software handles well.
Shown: 2.6
